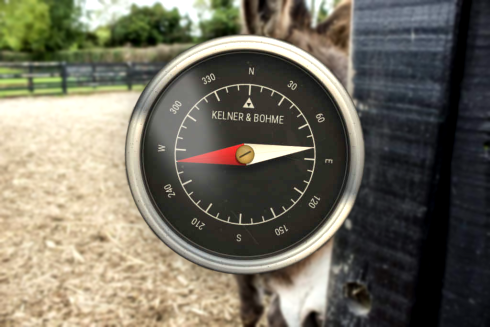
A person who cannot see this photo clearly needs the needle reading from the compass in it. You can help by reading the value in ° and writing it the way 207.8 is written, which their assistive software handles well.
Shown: 260
